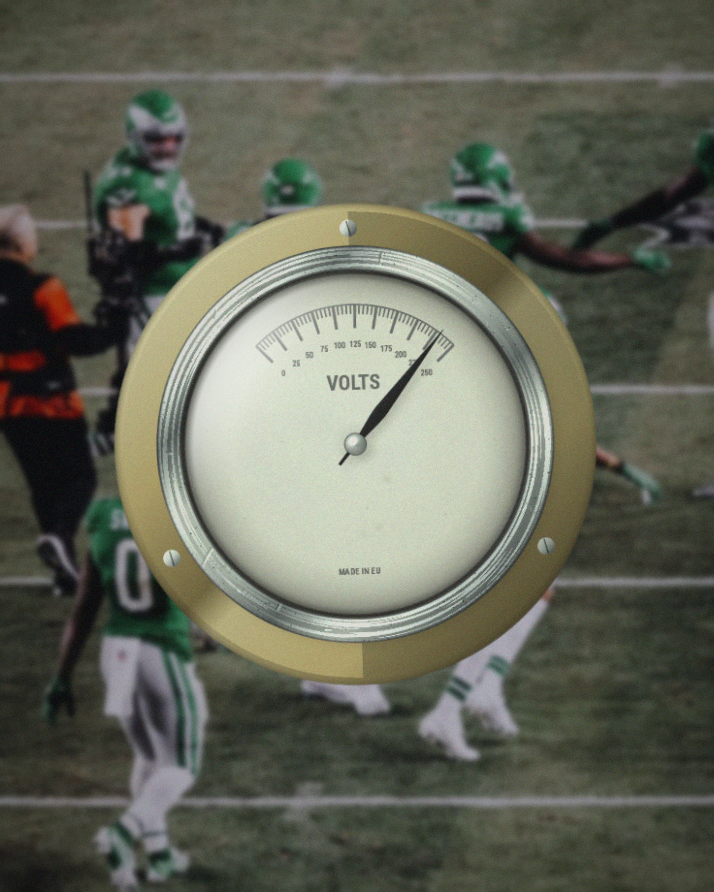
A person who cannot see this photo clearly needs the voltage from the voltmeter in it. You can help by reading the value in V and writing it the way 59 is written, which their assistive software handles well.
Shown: 230
